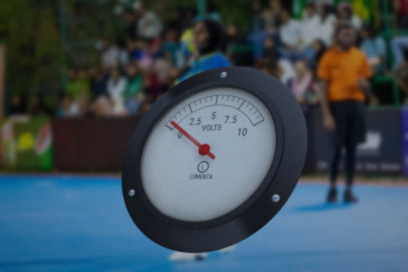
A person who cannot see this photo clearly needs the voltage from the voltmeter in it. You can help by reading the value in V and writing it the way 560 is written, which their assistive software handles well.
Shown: 0.5
